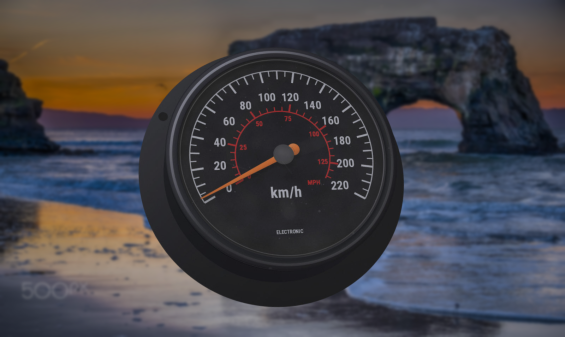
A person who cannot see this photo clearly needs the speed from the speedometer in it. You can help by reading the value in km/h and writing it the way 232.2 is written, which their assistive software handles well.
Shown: 2.5
